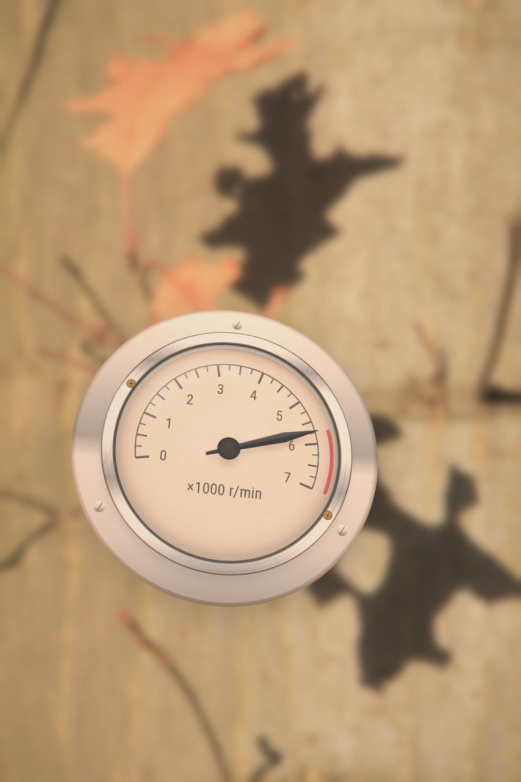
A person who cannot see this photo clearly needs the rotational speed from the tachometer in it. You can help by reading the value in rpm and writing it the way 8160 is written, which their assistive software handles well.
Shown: 5750
